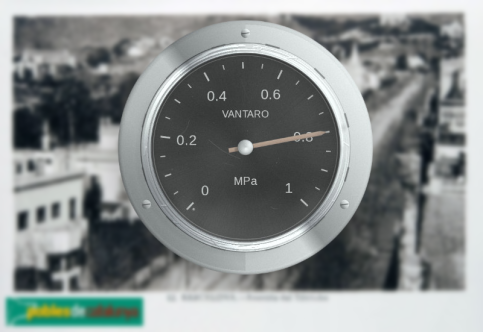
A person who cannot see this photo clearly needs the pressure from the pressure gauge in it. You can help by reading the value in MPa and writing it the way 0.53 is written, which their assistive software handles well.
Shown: 0.8
